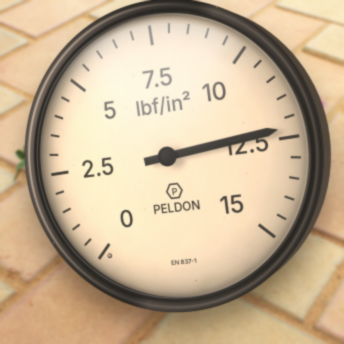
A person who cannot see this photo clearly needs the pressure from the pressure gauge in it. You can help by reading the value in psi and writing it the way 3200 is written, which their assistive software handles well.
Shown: 12.25
